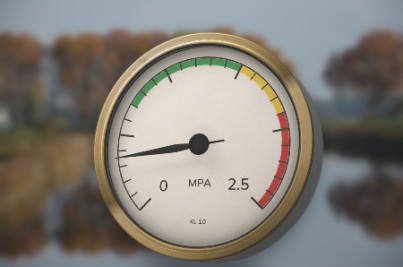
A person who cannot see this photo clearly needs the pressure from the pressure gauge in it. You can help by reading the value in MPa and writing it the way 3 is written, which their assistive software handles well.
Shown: 0.35
